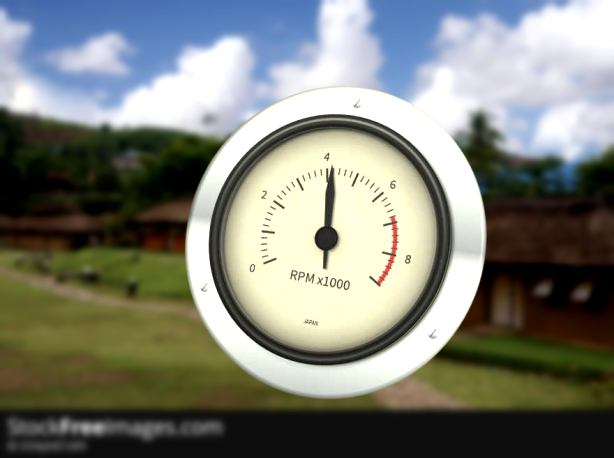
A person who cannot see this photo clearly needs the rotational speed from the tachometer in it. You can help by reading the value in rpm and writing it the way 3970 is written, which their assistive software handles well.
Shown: 4200
